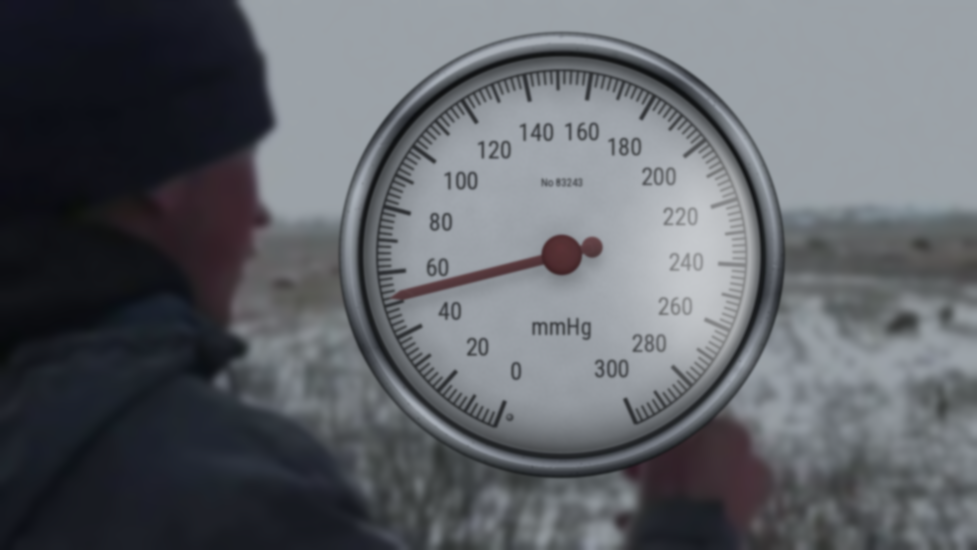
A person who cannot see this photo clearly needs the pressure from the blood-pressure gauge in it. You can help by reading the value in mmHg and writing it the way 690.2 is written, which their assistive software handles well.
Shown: 52
